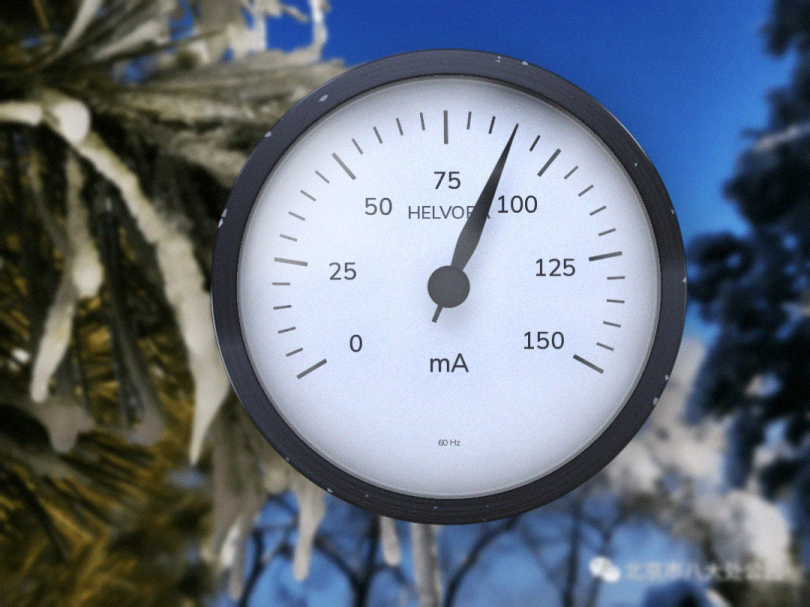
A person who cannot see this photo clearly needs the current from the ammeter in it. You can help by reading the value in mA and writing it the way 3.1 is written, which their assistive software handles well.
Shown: 90
